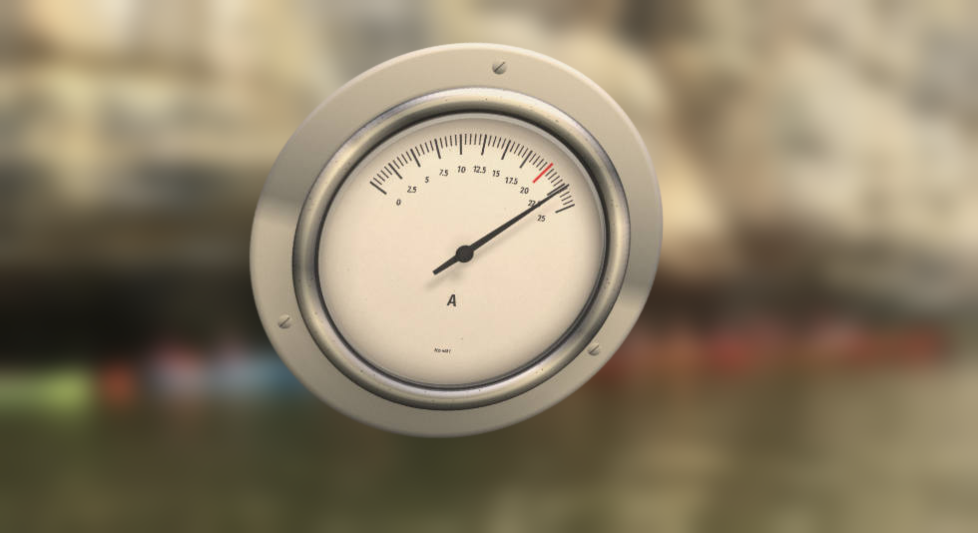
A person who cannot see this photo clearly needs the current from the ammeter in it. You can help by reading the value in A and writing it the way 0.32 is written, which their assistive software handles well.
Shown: 22.5
